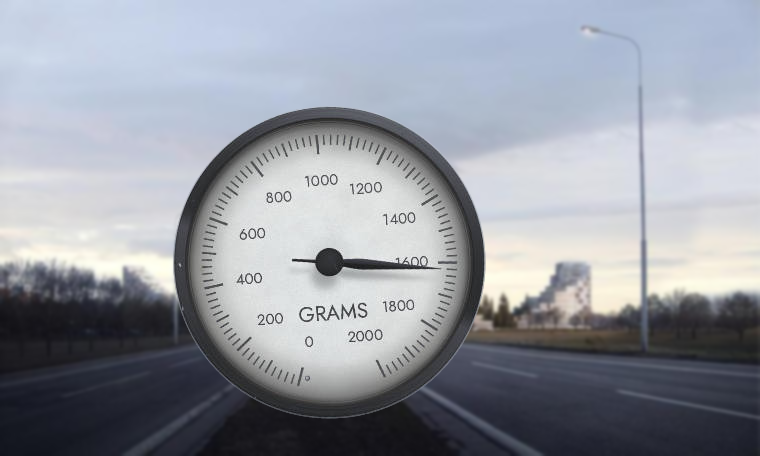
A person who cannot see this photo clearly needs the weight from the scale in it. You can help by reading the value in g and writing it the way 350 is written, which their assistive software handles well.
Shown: 1620
